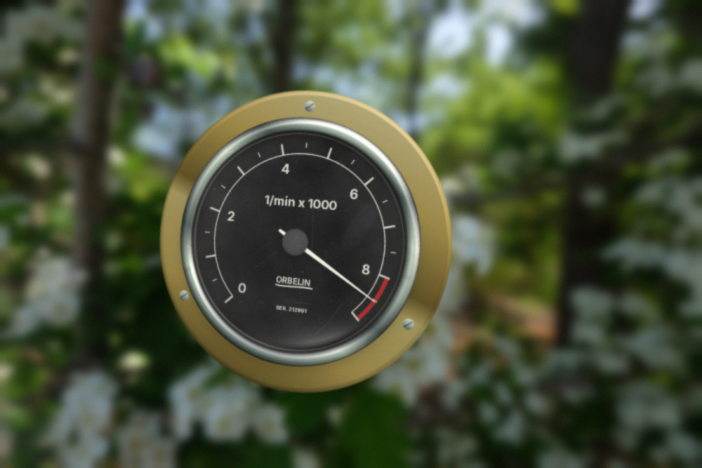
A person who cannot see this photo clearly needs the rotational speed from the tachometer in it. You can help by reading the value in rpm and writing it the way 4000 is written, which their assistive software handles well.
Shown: 8500
